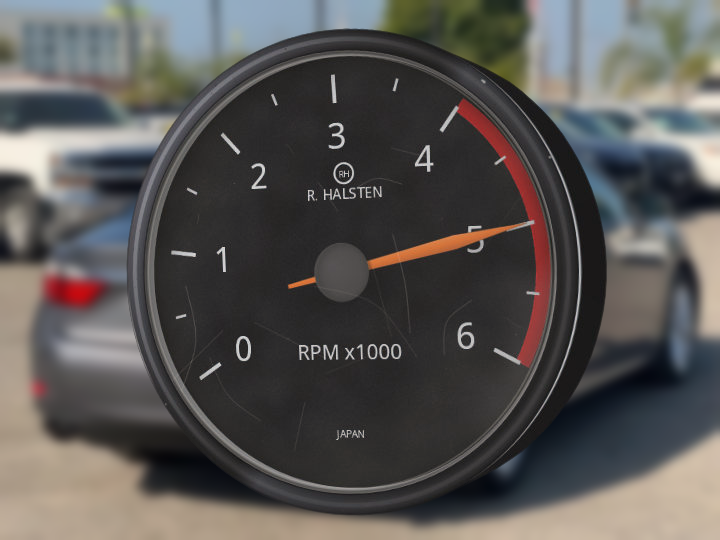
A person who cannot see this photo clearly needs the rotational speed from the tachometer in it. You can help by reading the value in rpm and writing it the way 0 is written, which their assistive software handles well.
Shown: 5000
